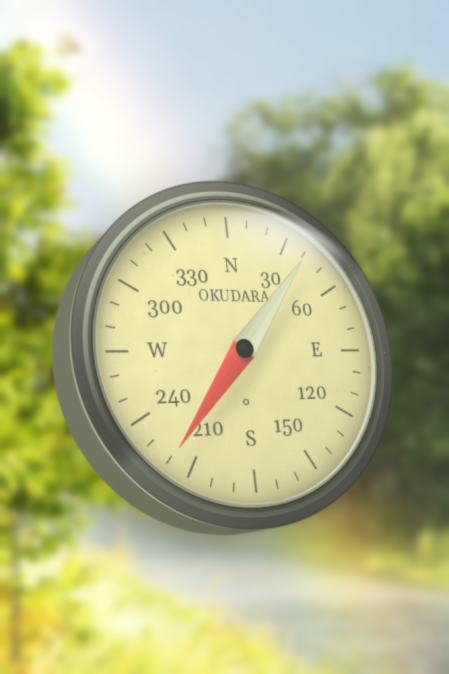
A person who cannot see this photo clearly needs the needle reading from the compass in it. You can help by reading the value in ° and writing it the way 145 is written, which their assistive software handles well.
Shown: 220
